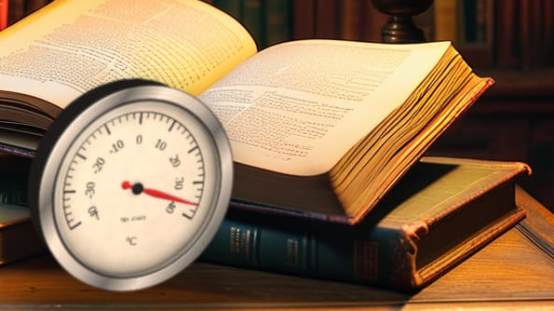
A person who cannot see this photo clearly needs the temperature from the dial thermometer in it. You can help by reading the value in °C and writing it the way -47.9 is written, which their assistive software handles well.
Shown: 36
